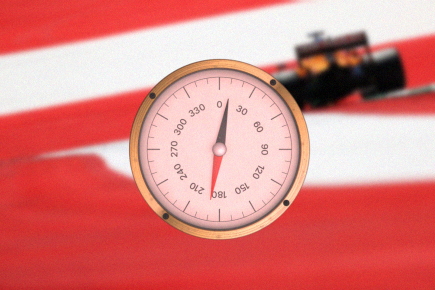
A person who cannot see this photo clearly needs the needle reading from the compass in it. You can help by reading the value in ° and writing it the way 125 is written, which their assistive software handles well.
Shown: 190
